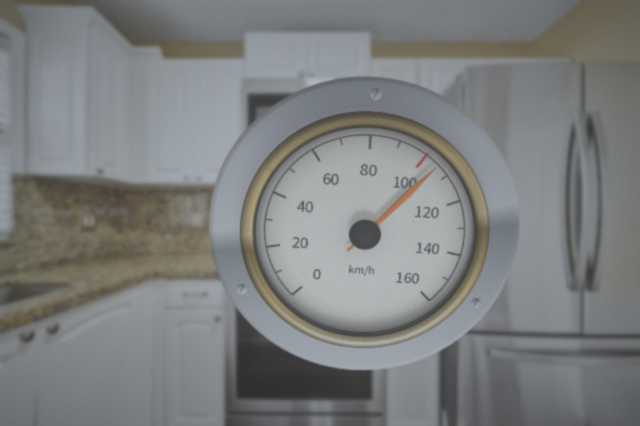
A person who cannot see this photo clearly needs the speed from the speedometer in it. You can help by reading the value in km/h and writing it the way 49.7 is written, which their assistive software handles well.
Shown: 105
